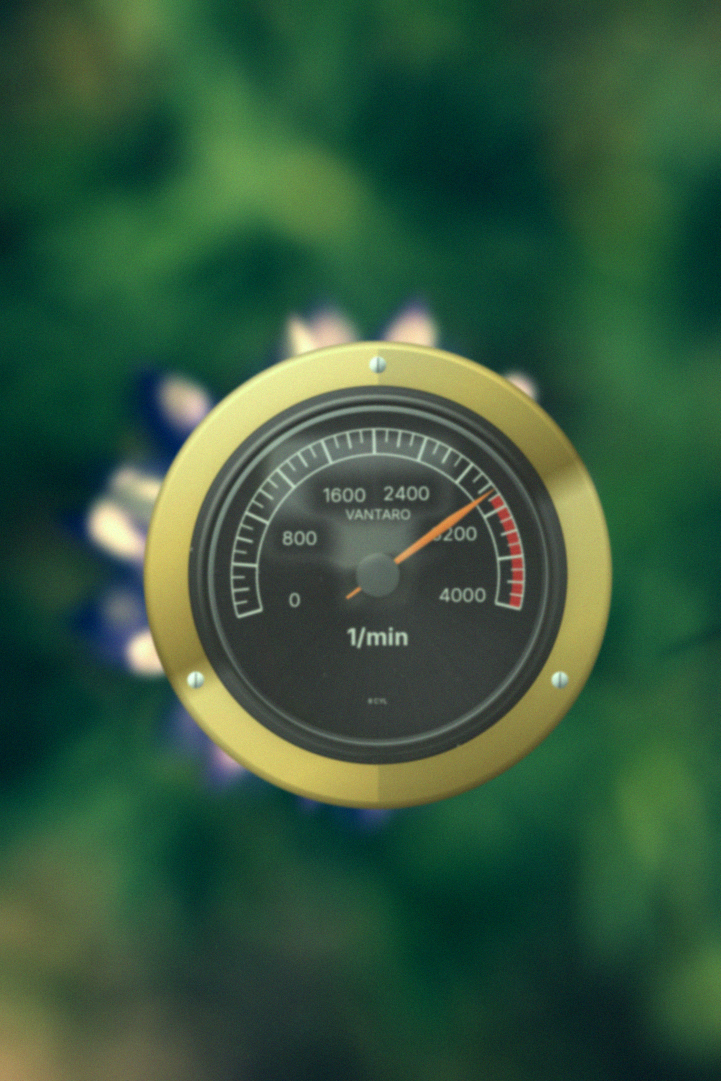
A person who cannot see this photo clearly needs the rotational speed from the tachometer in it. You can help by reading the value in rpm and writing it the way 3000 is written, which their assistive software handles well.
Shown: 3050
